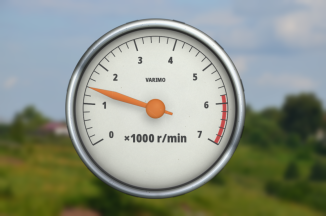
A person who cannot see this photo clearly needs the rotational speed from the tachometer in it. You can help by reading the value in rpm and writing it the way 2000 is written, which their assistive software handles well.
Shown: 1400
